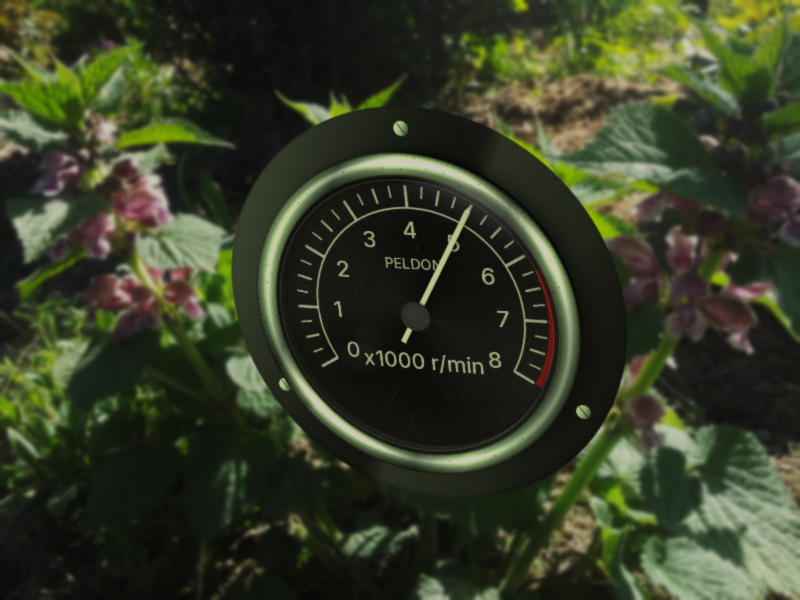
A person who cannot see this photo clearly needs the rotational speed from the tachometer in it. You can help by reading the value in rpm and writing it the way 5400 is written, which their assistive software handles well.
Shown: 5000
